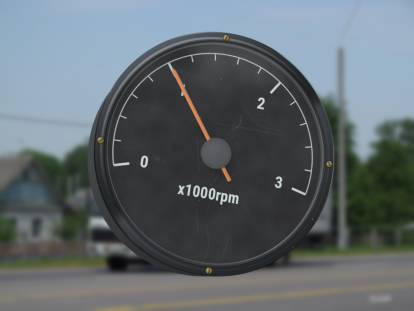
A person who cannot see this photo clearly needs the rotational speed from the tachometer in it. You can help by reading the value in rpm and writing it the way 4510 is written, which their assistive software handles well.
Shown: 1000
